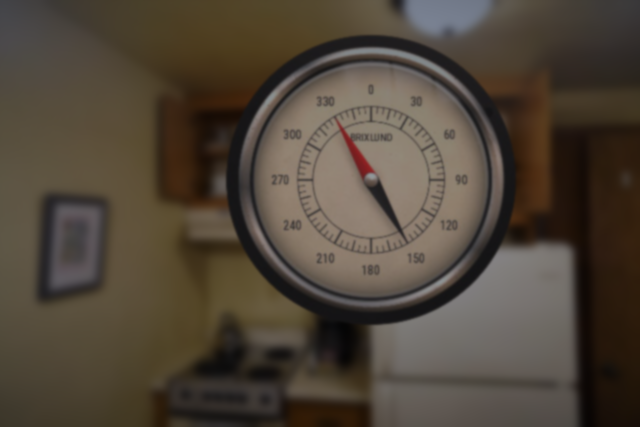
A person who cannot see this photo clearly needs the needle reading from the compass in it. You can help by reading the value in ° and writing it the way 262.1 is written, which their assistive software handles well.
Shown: 330
